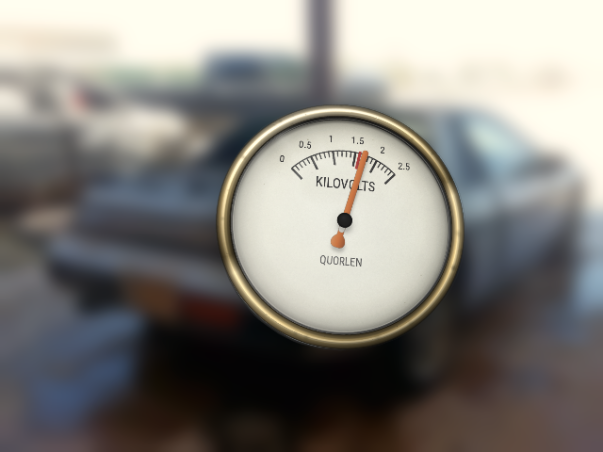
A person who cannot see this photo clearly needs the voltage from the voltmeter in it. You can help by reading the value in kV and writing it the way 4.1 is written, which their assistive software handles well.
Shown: 1.7
